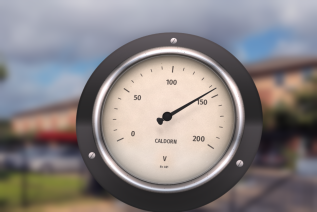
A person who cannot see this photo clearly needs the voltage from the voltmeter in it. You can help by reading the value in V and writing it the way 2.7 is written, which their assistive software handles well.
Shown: 145
